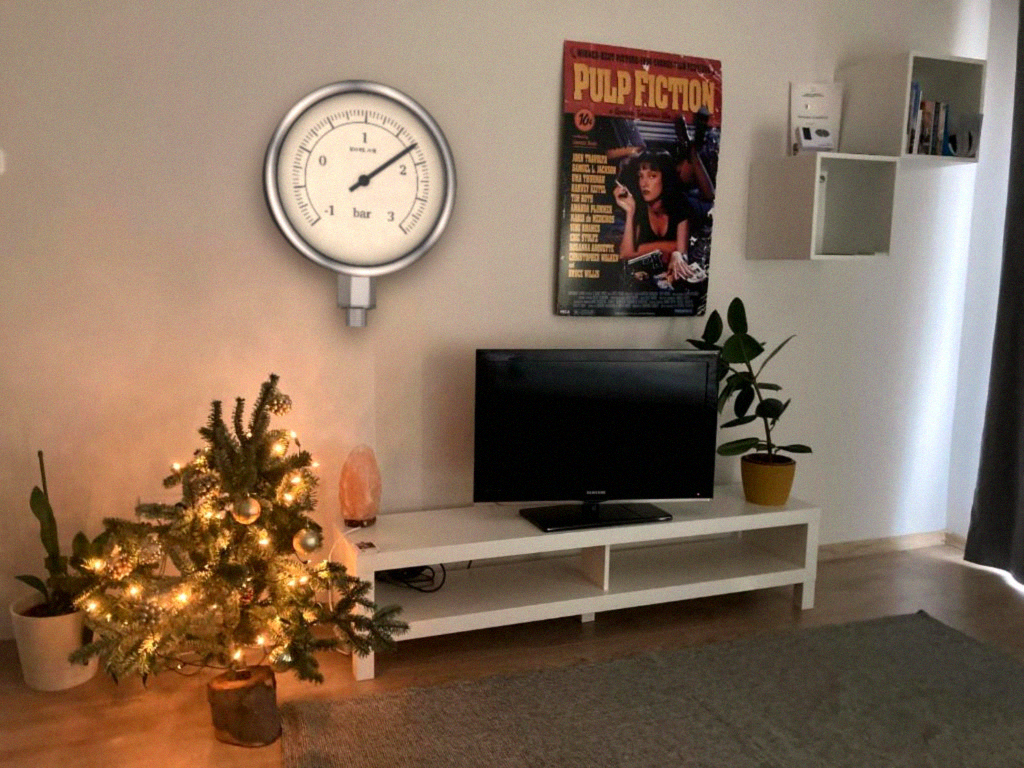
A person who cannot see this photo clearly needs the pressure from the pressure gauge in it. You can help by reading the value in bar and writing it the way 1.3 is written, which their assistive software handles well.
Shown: 1.75
